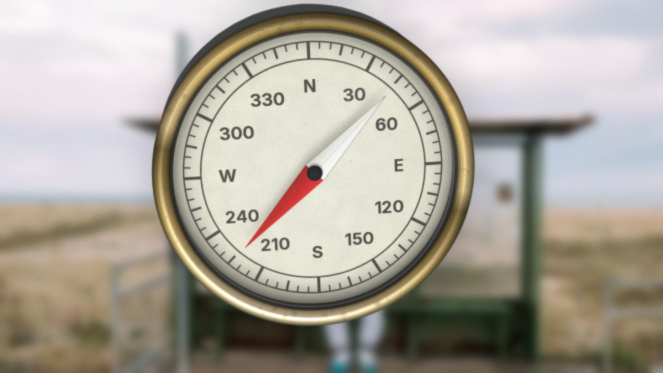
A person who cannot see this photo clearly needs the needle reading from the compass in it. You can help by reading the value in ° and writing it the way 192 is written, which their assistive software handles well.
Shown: 225
